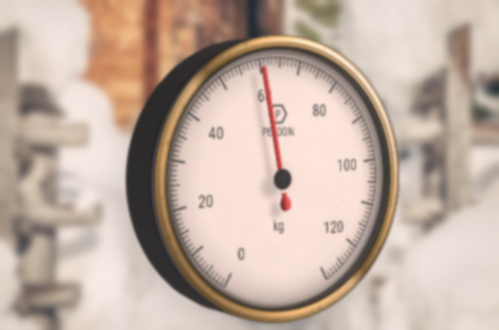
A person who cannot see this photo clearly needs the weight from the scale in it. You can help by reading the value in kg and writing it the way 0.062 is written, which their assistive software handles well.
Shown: 60
